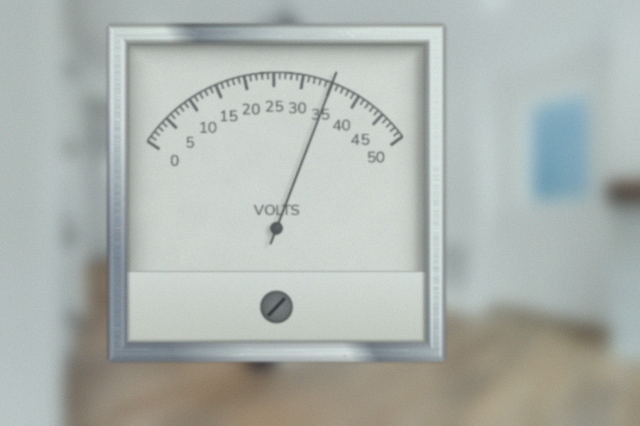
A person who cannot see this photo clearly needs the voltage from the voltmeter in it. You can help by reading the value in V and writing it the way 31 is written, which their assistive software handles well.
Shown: 35
